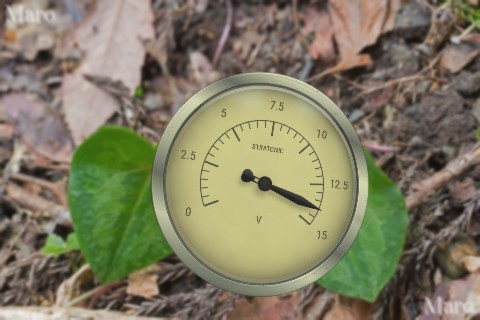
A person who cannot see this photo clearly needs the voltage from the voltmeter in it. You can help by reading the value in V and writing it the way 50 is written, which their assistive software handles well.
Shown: 14
